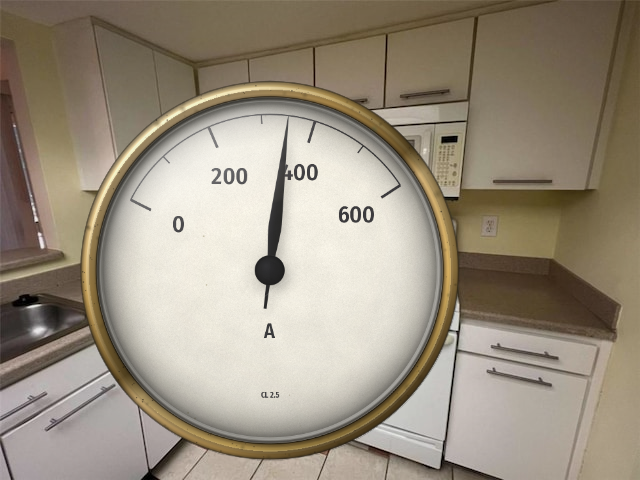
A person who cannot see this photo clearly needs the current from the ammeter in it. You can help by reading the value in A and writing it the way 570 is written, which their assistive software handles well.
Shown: 350
